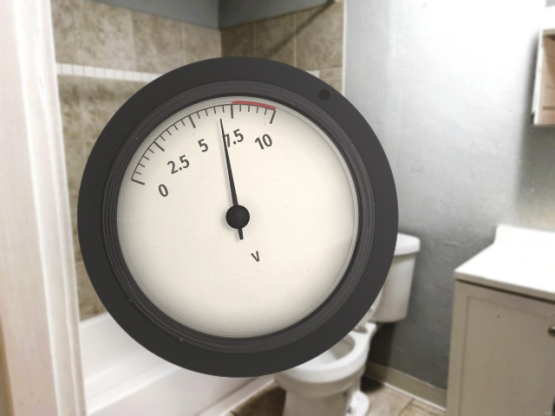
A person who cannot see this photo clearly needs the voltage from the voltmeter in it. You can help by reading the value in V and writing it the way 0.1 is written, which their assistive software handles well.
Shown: 6.75
